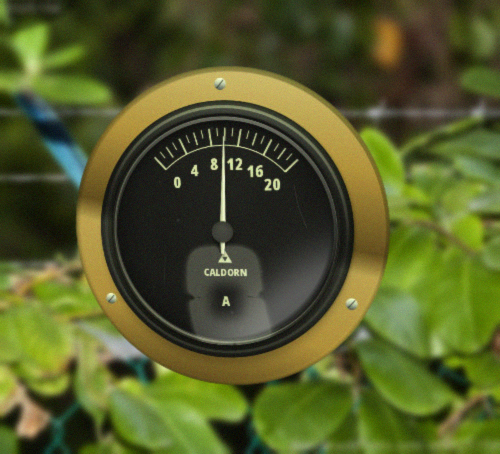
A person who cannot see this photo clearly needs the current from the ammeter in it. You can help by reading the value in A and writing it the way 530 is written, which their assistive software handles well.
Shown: 10
